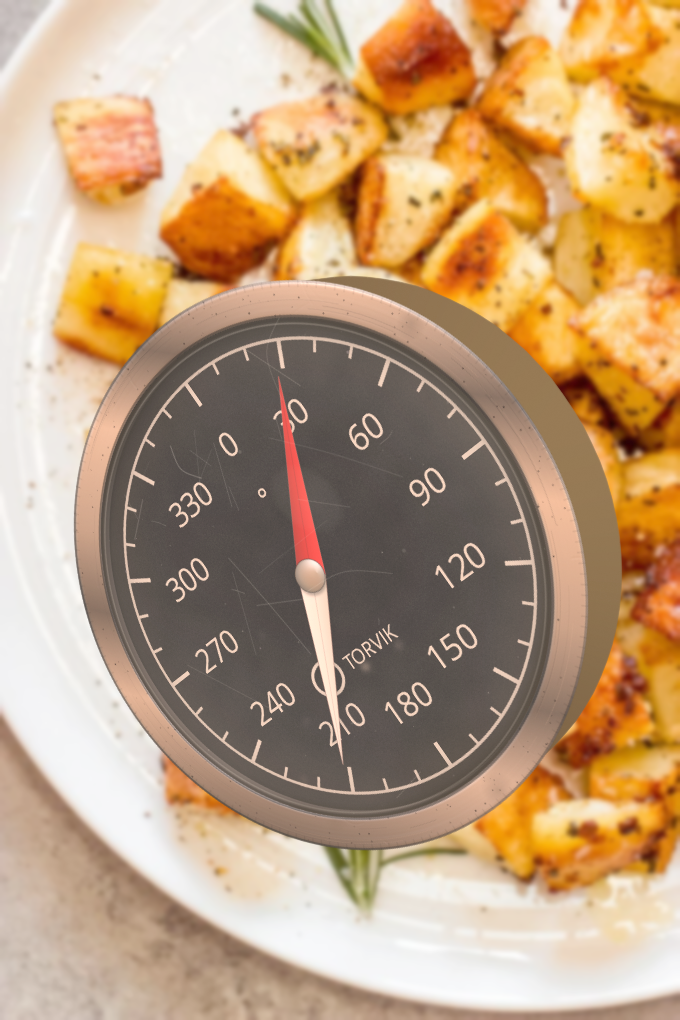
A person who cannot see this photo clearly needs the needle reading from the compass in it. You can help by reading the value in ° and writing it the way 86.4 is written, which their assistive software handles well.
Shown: 30
